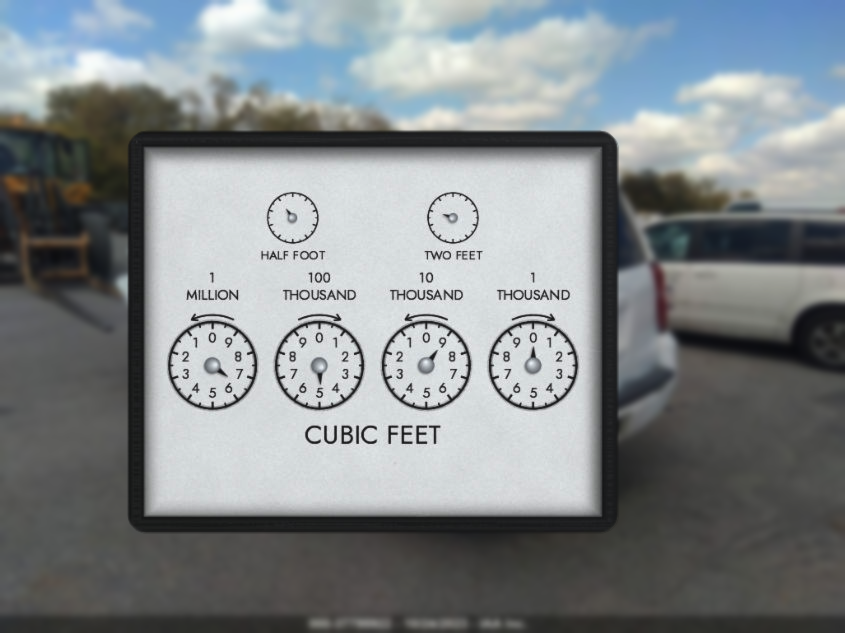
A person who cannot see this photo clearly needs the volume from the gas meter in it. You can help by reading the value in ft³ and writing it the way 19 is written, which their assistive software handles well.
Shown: 649000
